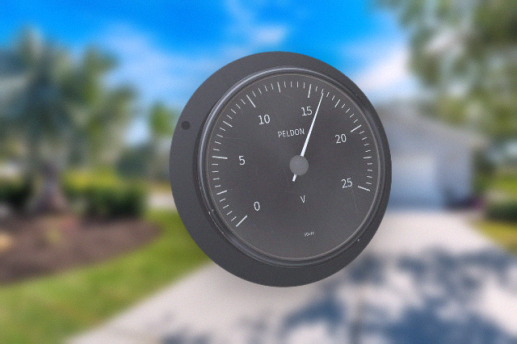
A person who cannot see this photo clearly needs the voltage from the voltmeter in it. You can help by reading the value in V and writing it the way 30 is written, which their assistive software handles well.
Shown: 16
